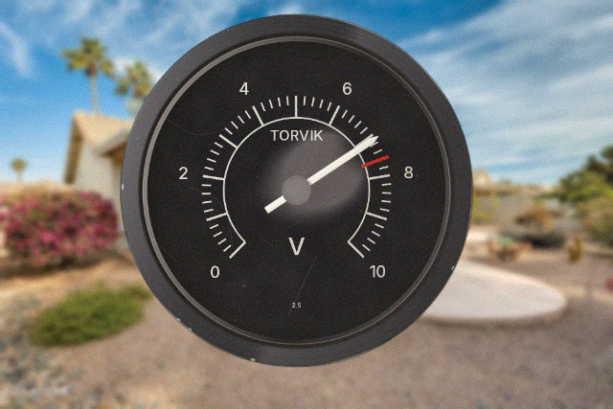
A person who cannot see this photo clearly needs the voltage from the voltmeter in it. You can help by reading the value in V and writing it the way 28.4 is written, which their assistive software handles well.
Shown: 7.1
